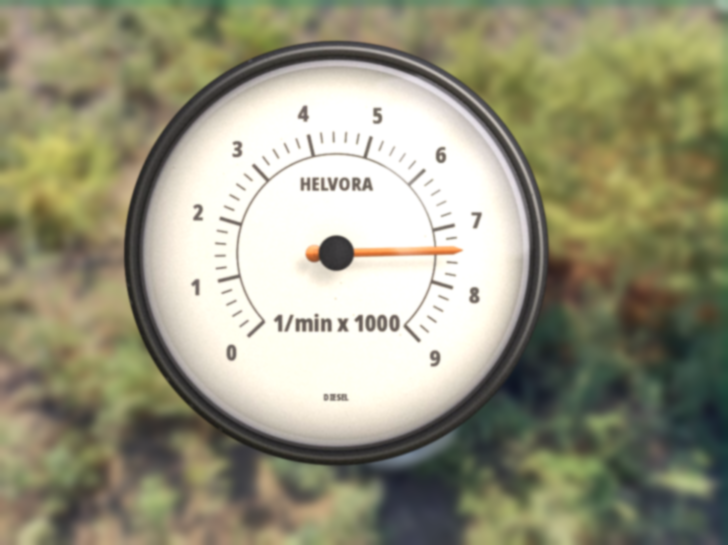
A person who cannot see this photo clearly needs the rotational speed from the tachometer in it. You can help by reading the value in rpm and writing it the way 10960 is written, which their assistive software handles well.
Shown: 7400
